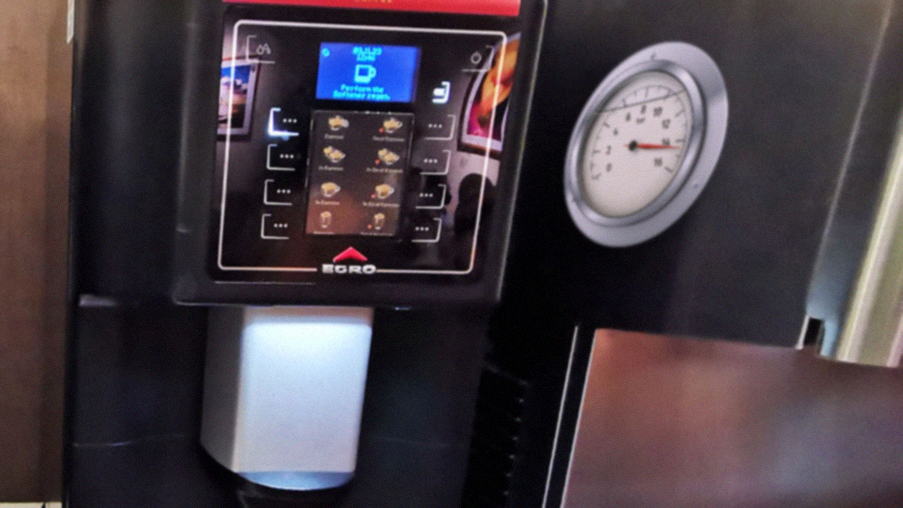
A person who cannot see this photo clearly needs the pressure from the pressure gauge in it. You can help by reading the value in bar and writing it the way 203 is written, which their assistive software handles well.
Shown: 14.5
